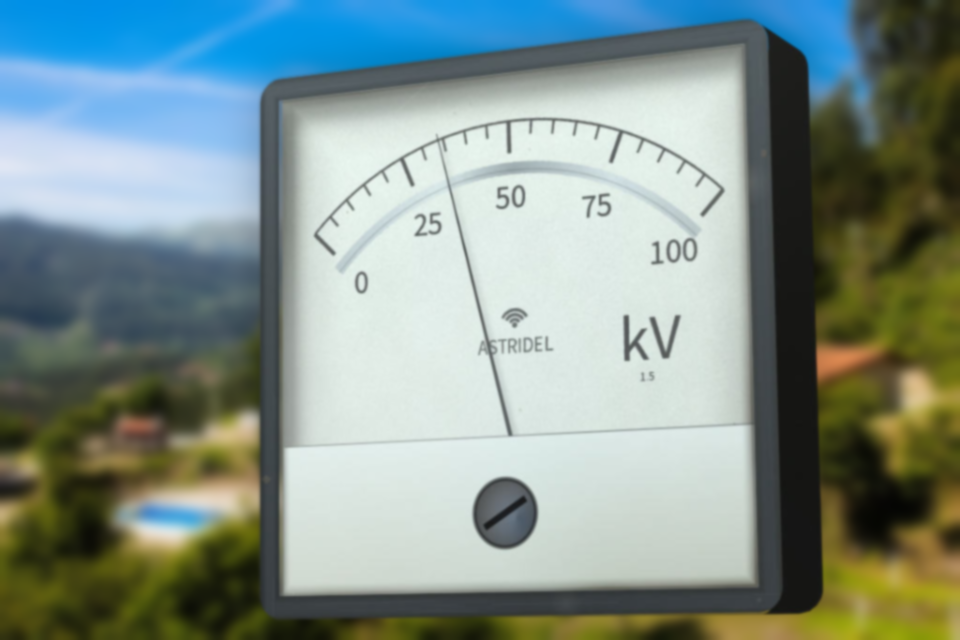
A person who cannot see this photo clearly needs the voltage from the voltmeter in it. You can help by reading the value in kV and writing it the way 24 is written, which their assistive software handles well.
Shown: 35
